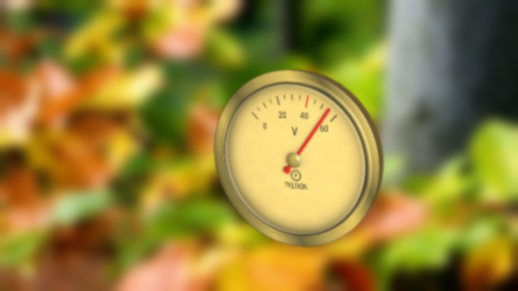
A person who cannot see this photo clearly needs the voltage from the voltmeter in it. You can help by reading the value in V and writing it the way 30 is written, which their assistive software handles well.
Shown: 55
